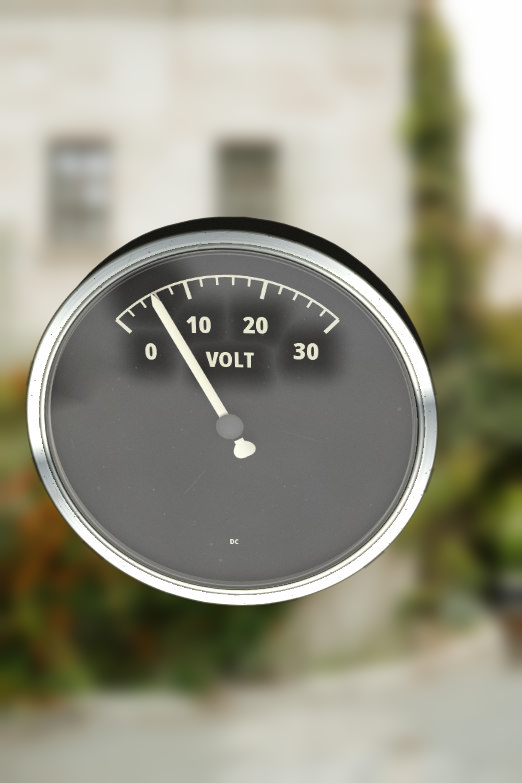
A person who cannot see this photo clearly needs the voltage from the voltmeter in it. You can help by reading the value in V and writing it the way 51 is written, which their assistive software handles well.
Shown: 6
